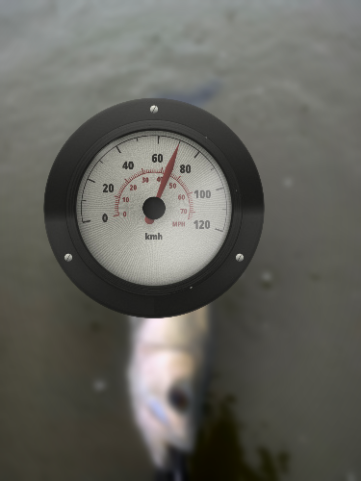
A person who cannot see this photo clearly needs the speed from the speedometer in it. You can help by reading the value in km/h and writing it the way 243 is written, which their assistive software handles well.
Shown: 70
